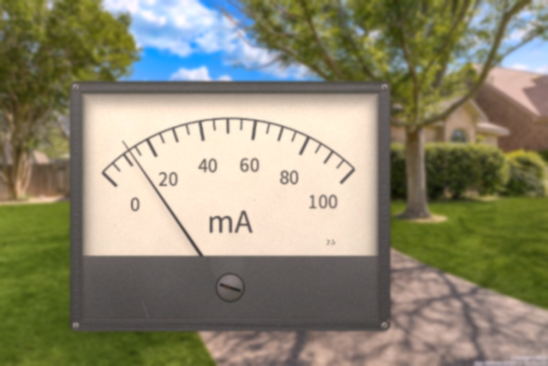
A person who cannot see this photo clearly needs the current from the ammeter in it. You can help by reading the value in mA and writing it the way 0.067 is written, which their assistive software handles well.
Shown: 12.5
